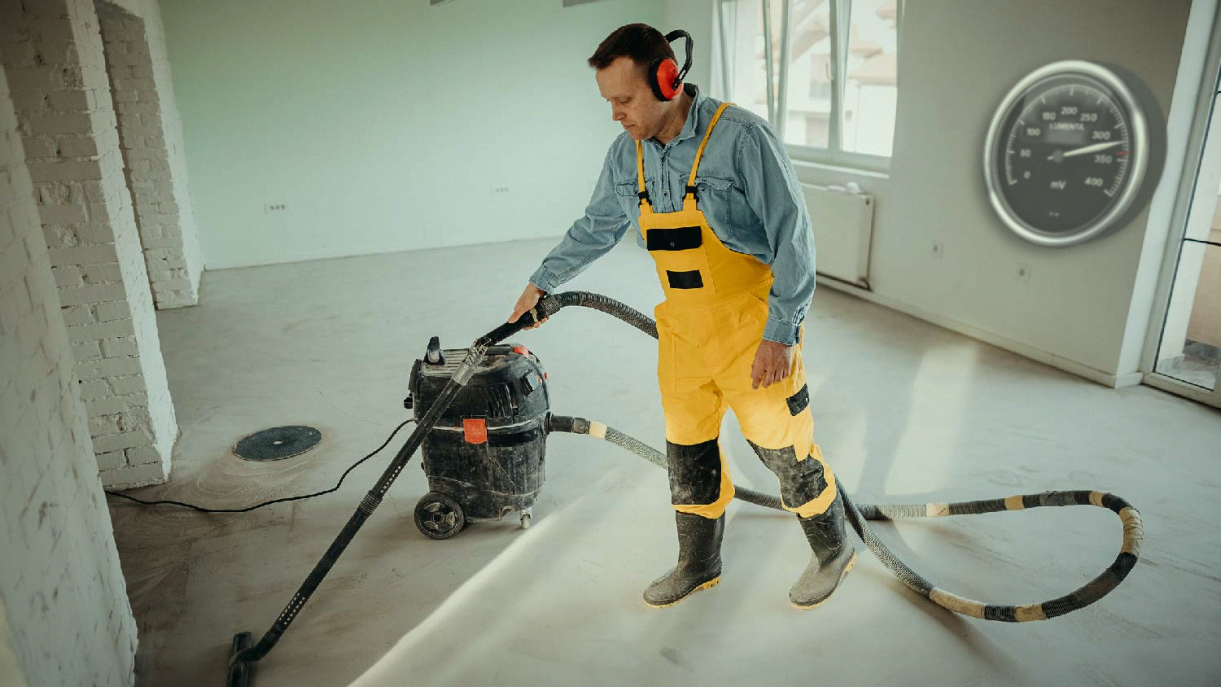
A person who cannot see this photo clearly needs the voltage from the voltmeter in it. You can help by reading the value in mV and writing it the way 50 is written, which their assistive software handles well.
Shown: 325
